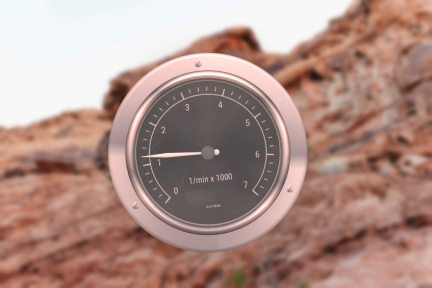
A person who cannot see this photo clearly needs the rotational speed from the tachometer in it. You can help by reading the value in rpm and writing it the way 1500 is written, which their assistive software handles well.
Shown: 1200
